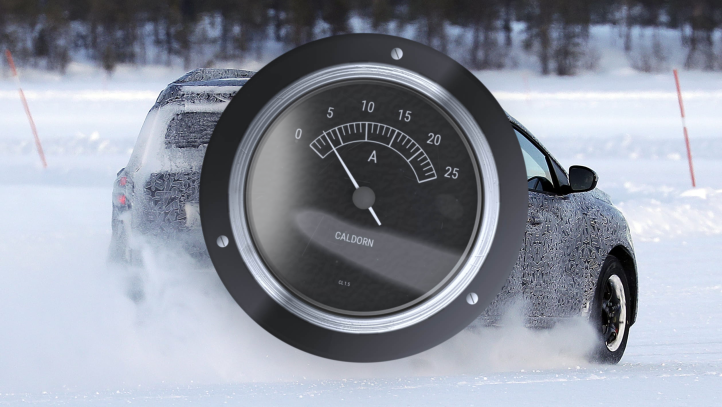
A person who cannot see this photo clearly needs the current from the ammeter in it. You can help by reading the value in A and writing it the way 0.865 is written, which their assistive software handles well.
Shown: 3
